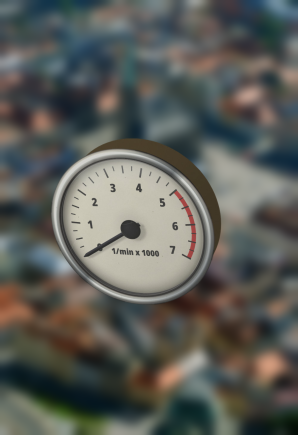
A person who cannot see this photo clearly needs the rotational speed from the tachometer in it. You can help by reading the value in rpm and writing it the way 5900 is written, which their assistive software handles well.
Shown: 0
